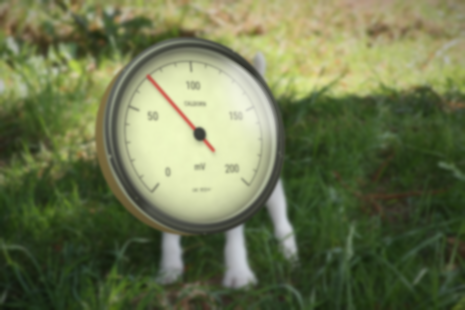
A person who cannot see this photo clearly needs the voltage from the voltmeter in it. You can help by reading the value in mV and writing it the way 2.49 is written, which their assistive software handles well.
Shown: 70
